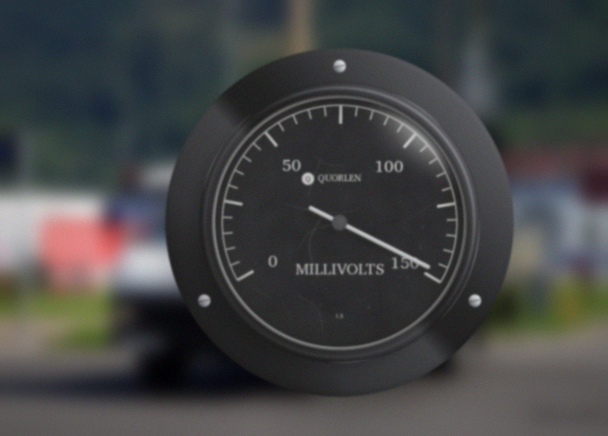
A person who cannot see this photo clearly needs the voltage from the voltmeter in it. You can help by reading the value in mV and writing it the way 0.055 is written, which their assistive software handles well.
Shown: 147.5
